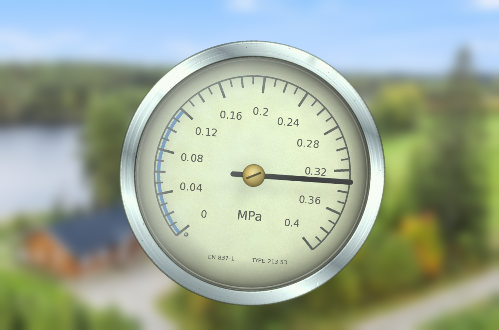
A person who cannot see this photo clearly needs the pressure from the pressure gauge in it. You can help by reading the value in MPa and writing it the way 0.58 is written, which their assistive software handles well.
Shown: 0.33
